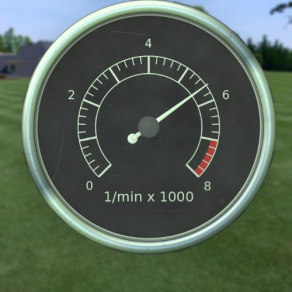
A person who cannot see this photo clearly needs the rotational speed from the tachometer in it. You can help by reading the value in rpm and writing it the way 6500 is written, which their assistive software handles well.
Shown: 5600
